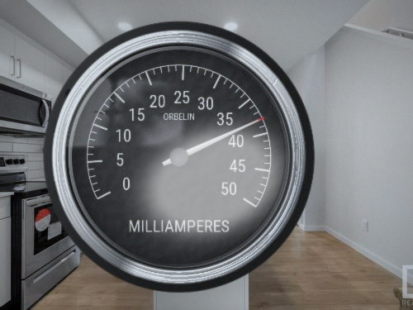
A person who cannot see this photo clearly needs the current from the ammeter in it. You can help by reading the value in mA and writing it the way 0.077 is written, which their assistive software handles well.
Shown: 38
